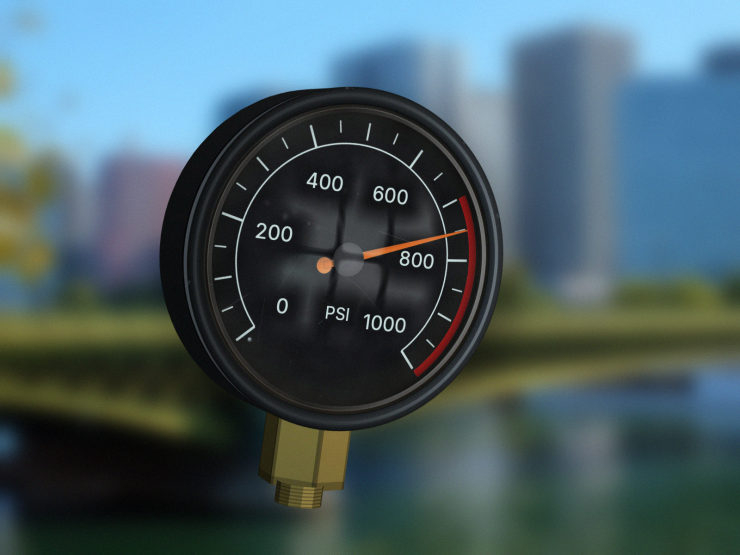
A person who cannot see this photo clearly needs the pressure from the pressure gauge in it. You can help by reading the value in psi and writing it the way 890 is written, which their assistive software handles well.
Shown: 750
